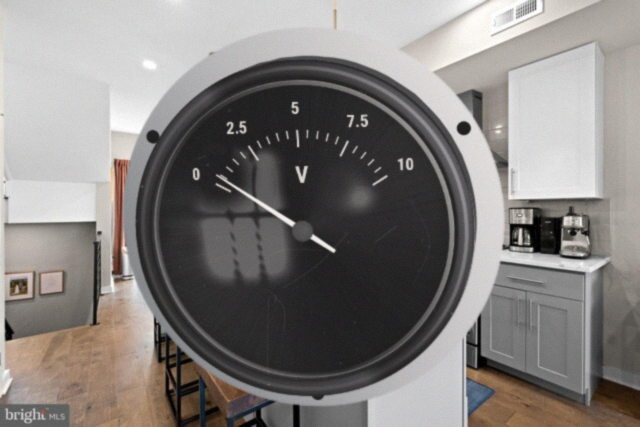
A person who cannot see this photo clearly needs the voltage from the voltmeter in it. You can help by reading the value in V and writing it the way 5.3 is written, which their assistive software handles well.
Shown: 0.5
